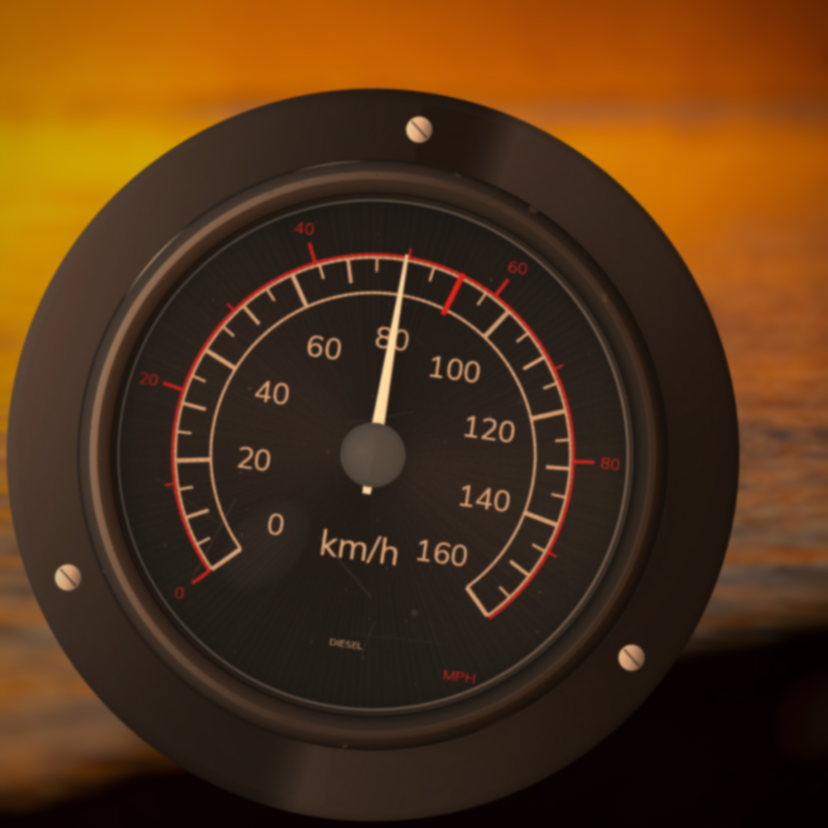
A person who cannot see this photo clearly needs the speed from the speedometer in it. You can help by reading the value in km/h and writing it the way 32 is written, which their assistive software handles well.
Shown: 80
